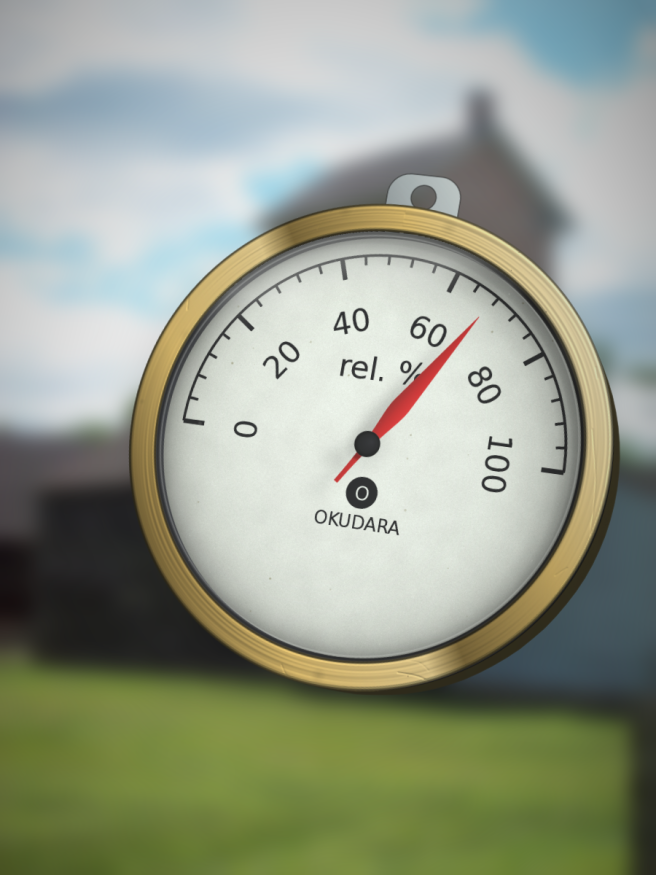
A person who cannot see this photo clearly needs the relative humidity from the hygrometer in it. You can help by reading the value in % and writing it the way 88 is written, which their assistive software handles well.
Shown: 68
